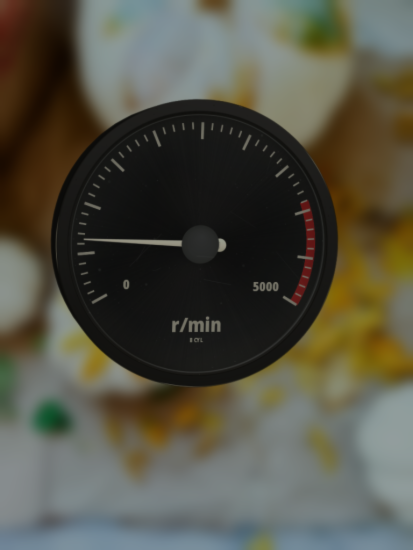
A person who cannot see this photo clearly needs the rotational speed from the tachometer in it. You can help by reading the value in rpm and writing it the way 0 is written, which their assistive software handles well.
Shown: 650
